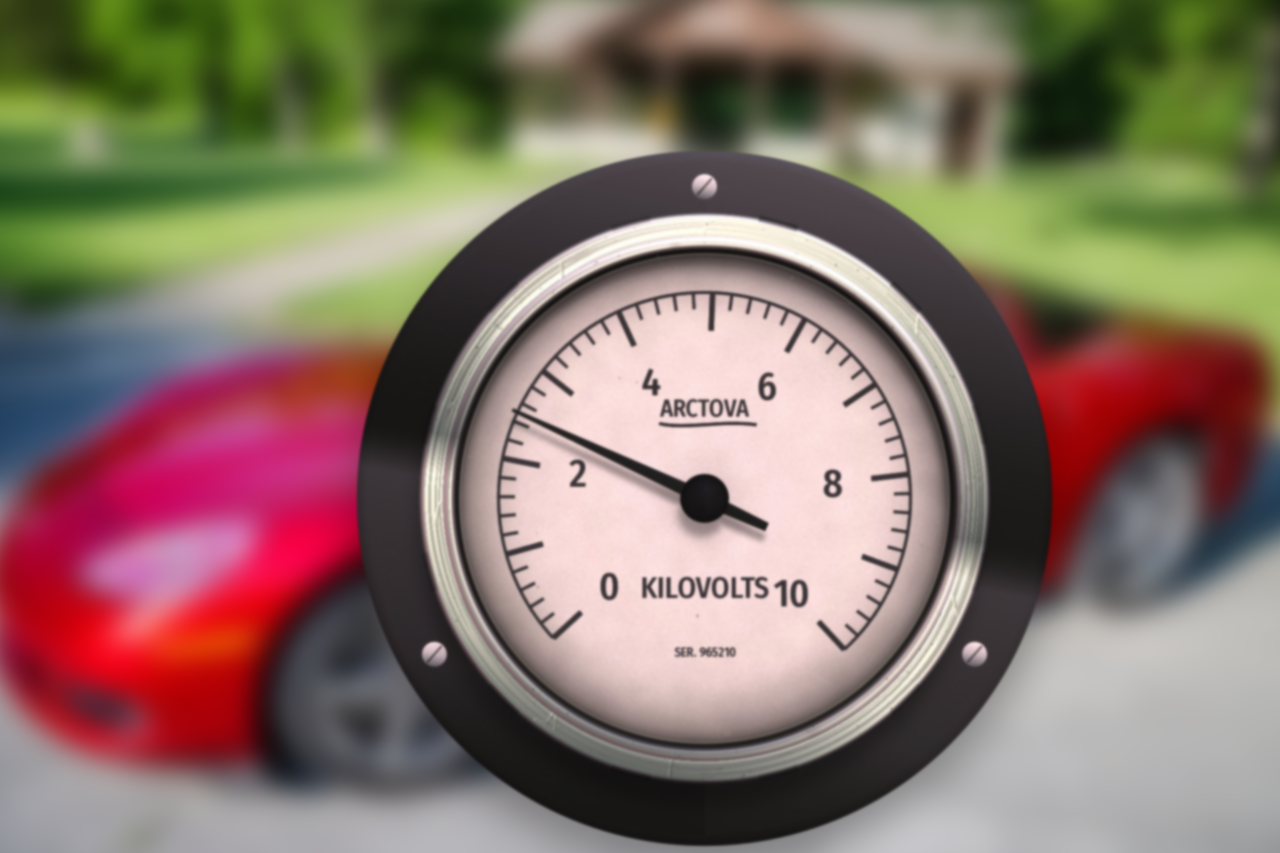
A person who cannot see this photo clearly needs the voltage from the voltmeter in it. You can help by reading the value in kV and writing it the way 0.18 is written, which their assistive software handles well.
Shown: 2.5
